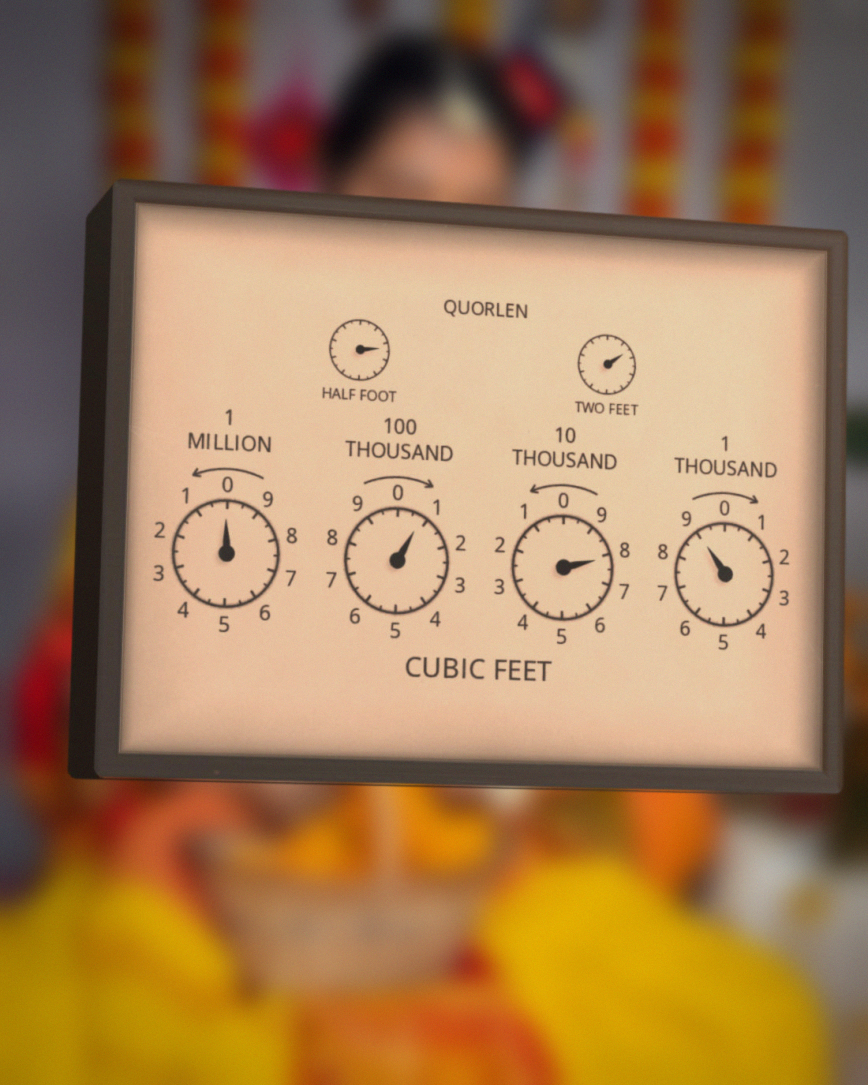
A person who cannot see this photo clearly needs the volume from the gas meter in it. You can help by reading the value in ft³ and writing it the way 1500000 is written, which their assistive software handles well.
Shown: 7900
